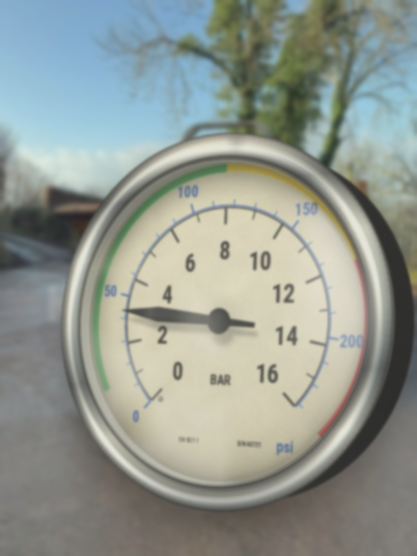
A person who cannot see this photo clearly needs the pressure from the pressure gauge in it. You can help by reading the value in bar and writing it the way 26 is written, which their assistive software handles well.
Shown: 3
